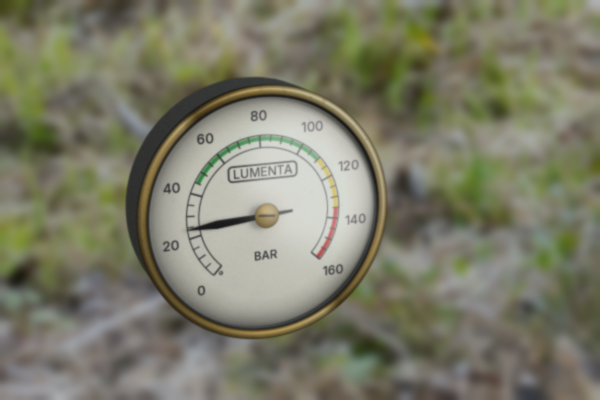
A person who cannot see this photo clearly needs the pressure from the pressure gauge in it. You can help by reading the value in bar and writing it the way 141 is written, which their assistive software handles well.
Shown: 25
